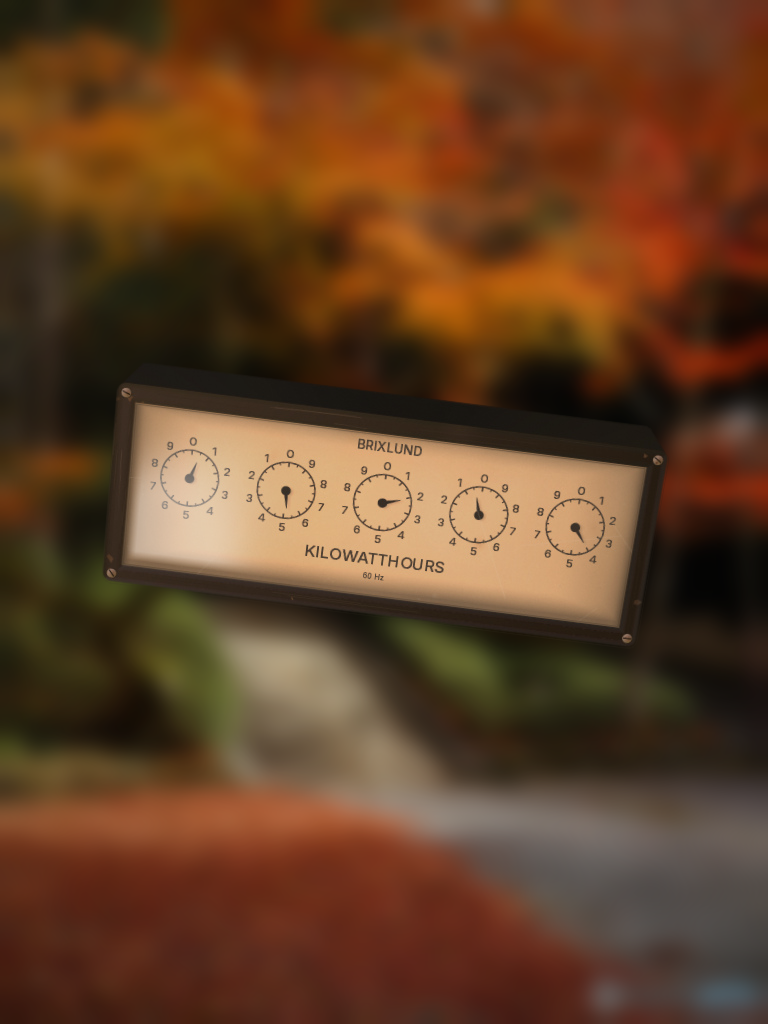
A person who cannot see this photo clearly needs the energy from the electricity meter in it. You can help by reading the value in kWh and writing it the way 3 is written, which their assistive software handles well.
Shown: 5204
